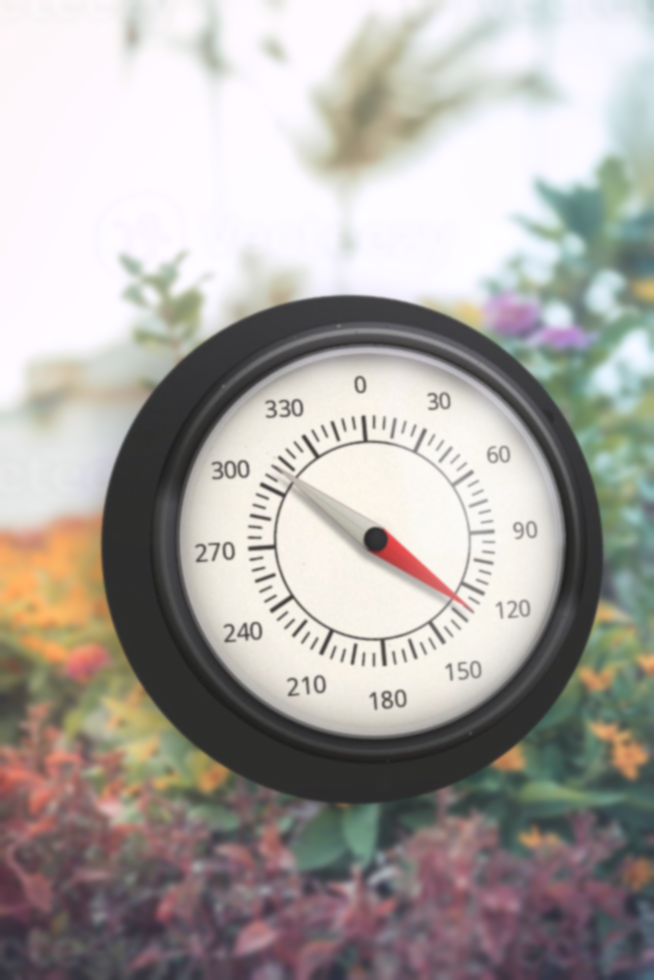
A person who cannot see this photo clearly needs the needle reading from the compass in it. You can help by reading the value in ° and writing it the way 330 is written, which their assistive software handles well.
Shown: 130
